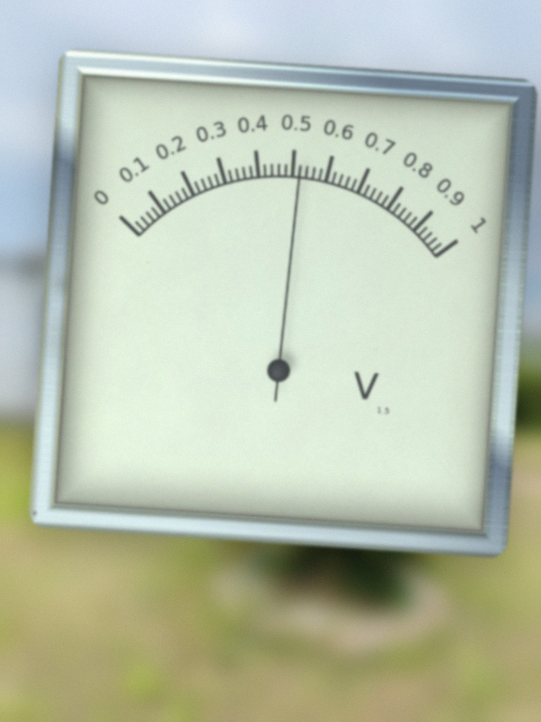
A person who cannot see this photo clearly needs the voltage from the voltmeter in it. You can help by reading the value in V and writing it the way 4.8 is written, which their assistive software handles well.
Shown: 0.52
